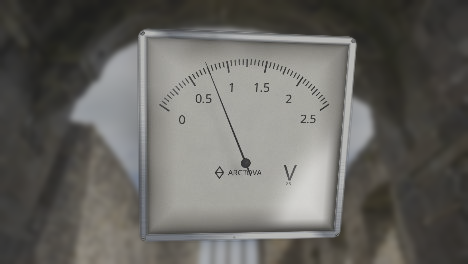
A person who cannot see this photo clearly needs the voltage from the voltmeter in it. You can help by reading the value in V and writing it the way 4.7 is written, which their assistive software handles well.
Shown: 0.75
